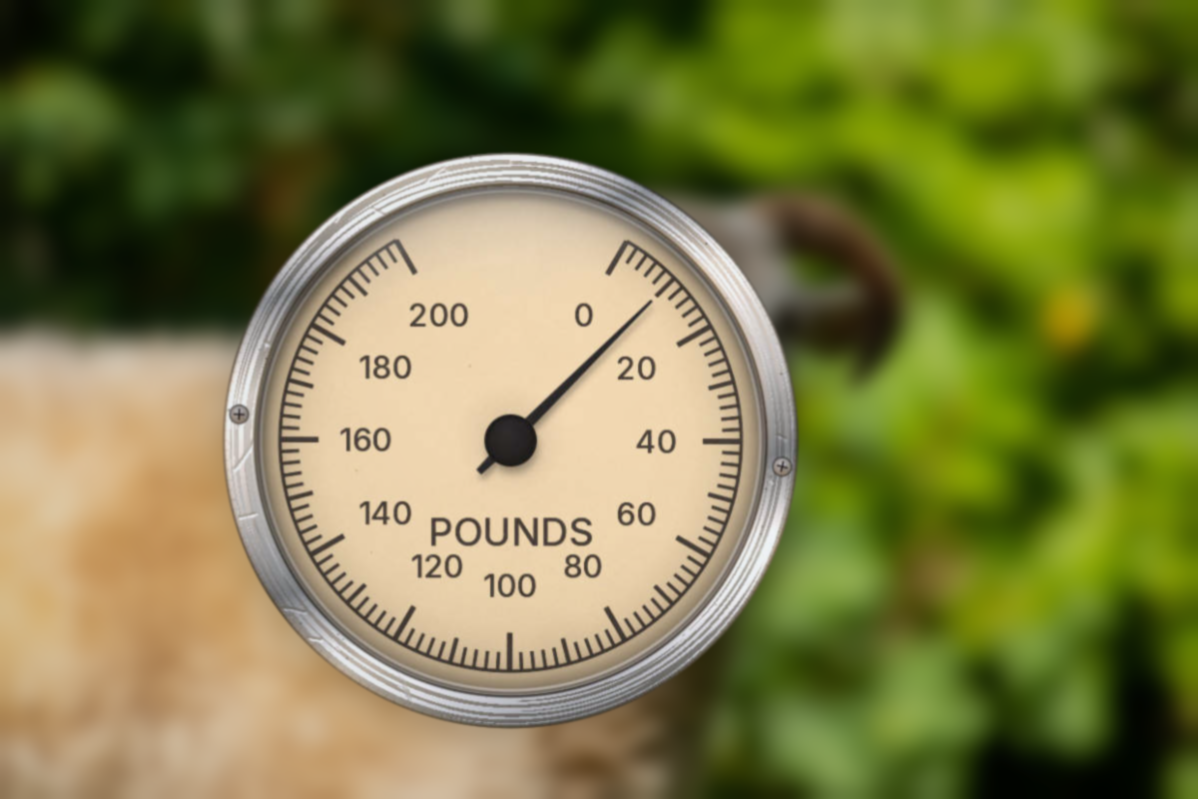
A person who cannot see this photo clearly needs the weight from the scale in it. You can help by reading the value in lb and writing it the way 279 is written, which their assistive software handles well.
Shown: 10
